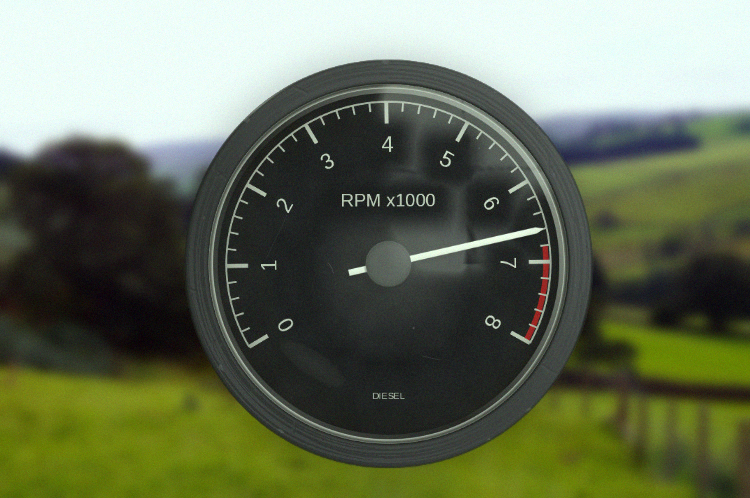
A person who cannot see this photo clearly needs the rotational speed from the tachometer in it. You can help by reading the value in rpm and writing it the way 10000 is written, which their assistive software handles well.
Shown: 6600
